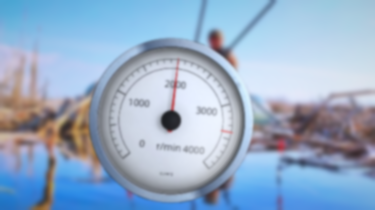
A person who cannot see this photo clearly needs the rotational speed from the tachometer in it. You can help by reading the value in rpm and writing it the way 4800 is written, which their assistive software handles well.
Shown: 2000
